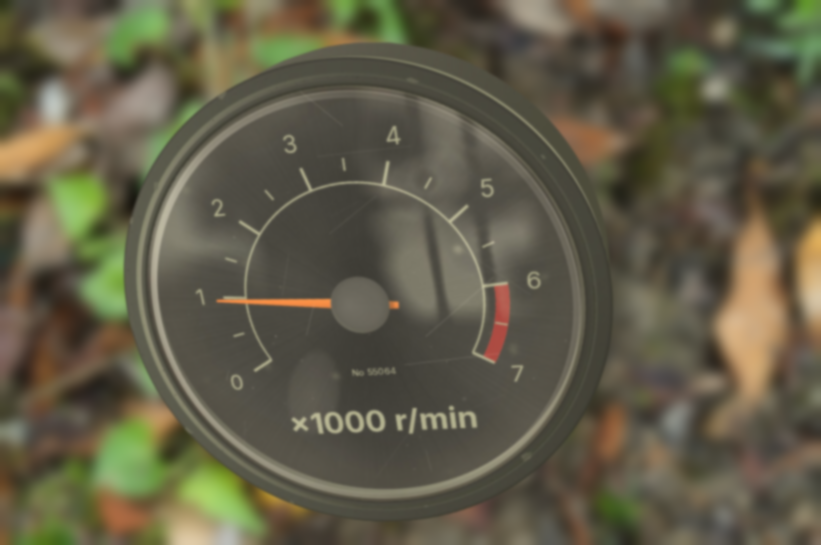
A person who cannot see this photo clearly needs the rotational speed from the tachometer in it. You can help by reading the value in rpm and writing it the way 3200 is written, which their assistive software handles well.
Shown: 1000
